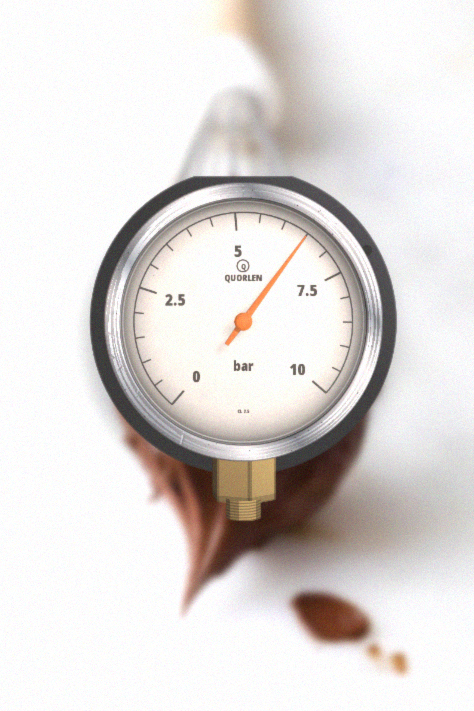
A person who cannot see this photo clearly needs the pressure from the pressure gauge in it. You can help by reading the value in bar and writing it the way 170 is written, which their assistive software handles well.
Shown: 6.5
